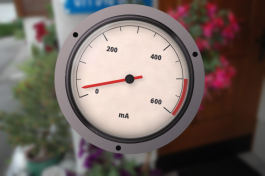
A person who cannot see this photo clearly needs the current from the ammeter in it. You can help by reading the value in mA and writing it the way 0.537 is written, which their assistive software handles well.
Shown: 25
